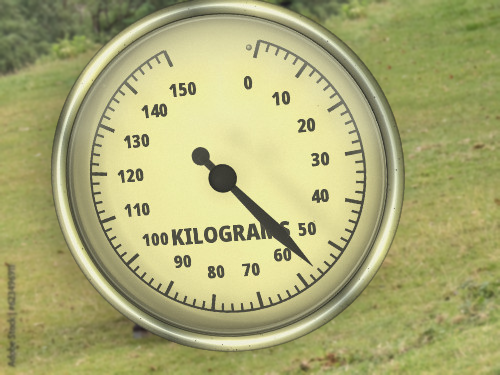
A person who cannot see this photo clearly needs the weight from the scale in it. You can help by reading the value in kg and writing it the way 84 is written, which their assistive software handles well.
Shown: 56
